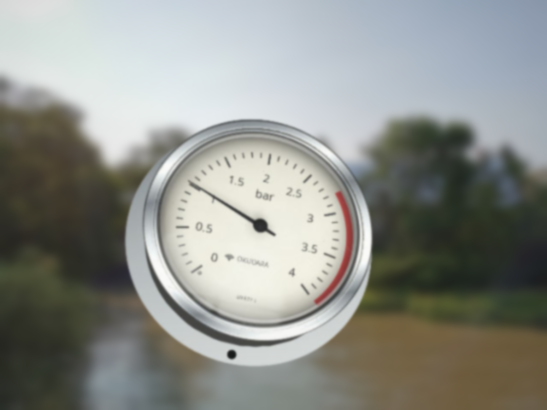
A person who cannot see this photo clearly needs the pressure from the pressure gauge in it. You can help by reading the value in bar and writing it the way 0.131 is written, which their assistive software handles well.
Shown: 1
